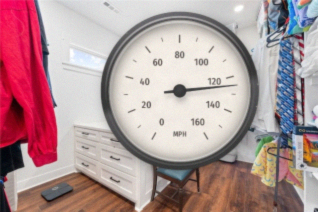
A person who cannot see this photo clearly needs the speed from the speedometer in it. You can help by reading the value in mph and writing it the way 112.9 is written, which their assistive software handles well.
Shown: 125
